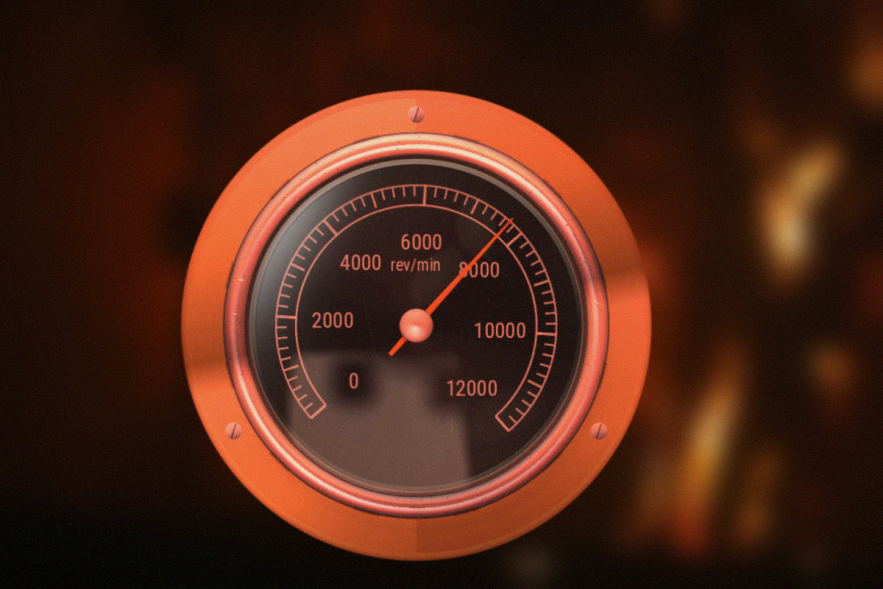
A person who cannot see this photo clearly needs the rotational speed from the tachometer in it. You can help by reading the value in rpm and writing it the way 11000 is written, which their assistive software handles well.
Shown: 7700
